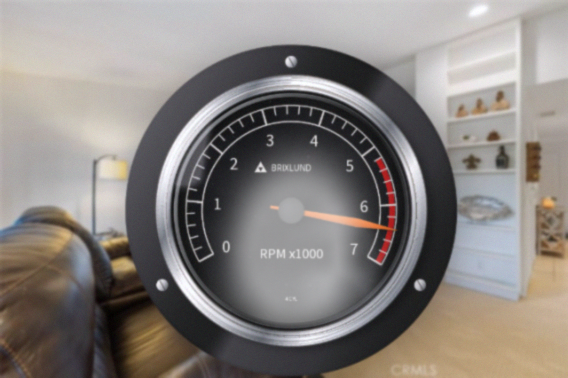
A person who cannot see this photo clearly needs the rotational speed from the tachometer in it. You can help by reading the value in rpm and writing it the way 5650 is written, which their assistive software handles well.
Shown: 6400
